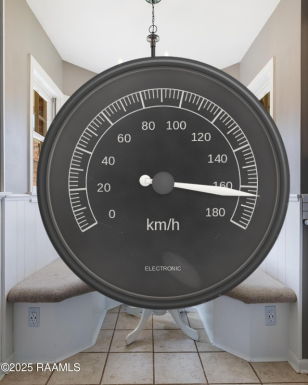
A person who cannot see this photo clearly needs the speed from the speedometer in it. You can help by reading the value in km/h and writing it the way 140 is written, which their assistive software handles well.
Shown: 164
